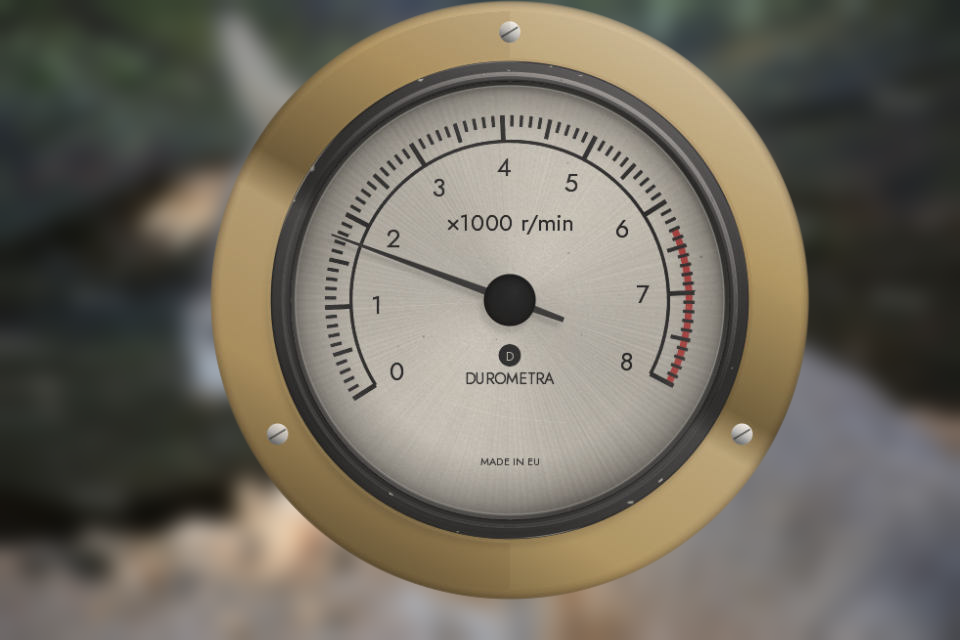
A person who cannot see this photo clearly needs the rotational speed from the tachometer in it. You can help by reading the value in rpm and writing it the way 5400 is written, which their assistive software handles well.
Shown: 1750
